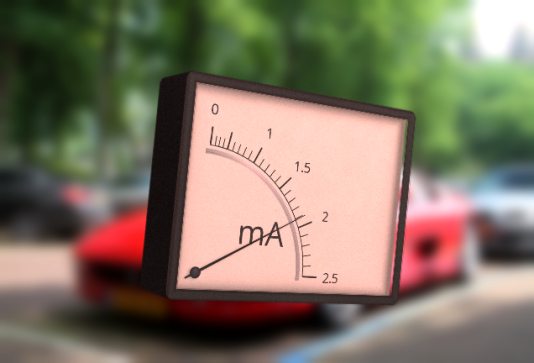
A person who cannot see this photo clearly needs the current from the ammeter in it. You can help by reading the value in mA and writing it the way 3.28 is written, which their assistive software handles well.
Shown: 1.9
